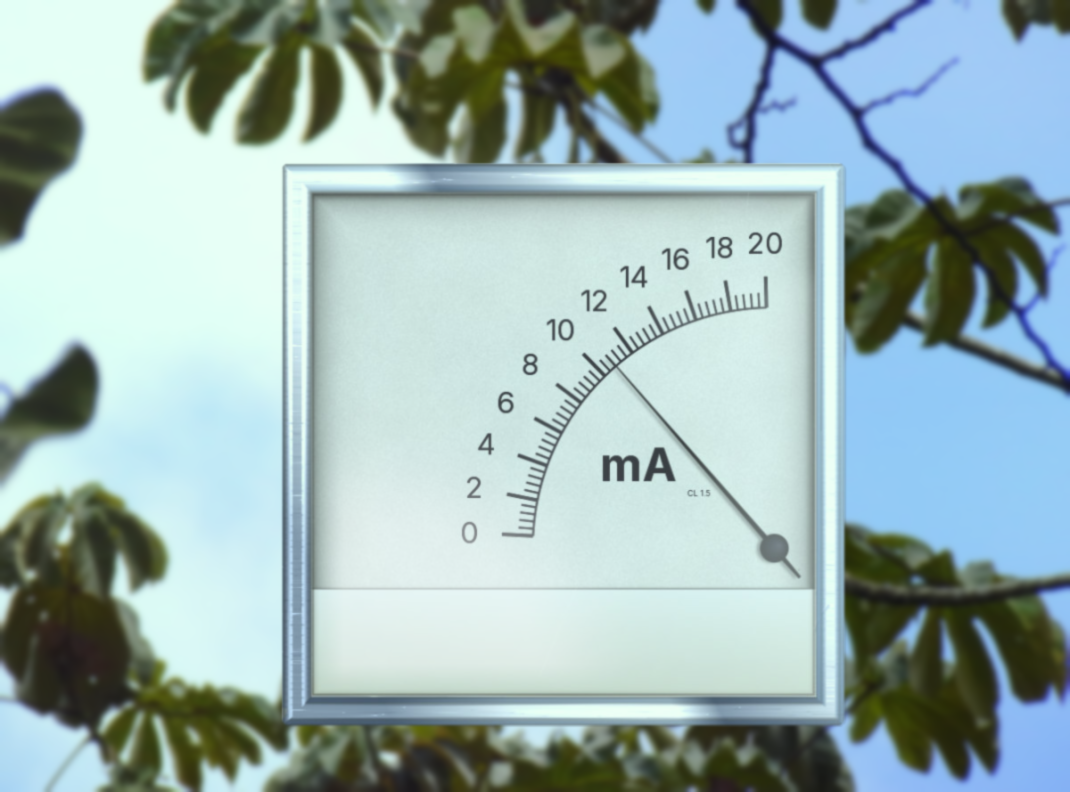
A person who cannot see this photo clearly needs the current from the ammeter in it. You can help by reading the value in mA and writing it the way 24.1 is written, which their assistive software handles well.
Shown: 10.8
